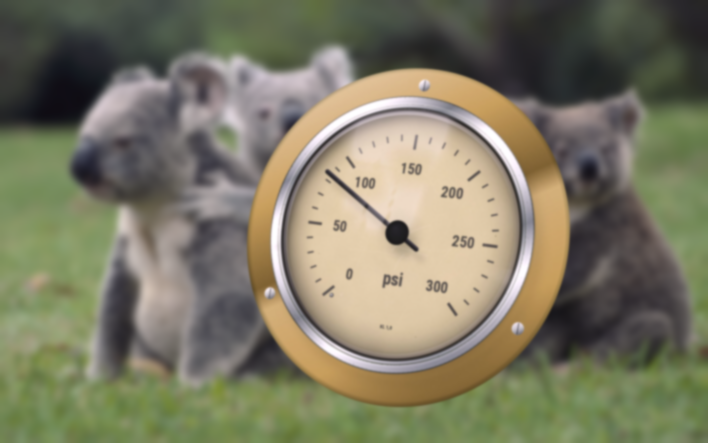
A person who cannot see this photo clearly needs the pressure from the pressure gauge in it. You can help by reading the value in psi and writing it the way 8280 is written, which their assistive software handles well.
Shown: 85
